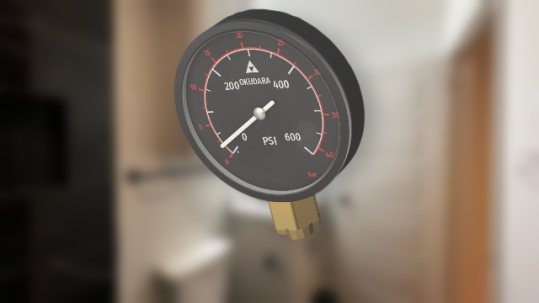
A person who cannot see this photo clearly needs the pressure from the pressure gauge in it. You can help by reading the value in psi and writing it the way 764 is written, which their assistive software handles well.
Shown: 25
